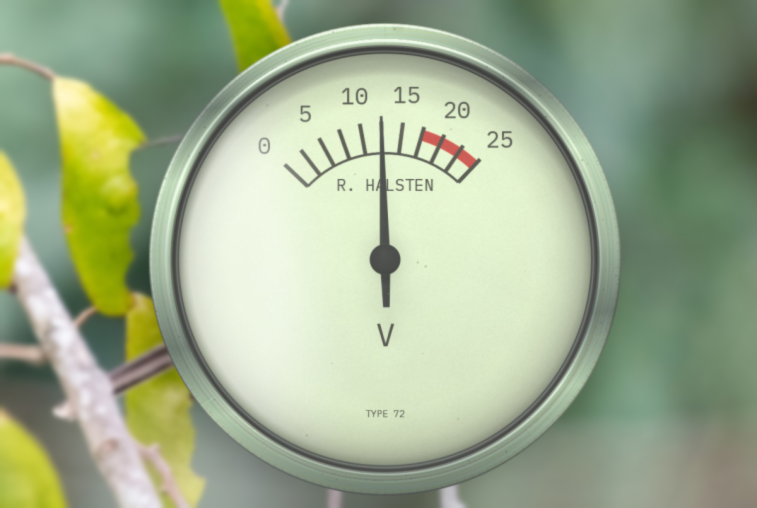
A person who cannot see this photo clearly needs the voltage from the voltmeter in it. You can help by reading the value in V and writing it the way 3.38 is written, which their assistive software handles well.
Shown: 12.5
